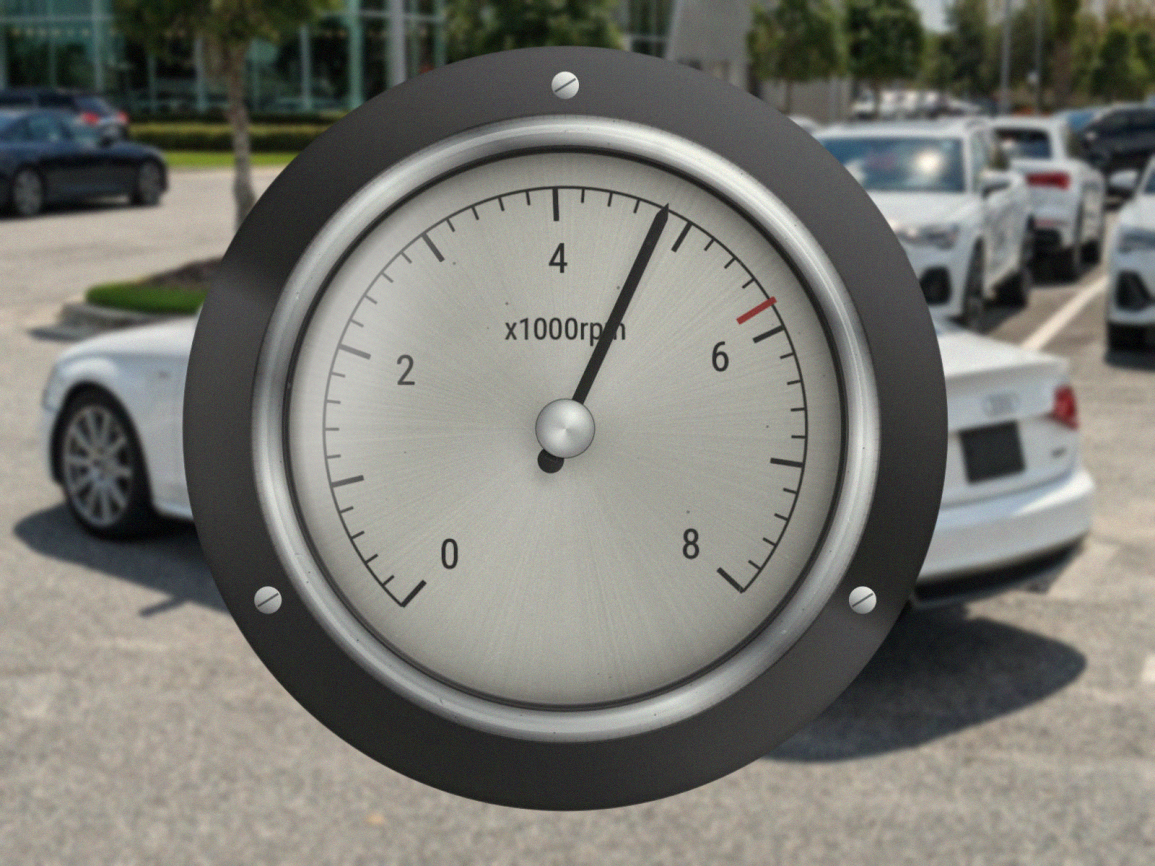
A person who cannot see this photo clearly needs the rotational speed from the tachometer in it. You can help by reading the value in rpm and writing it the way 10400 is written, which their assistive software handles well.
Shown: 4800
